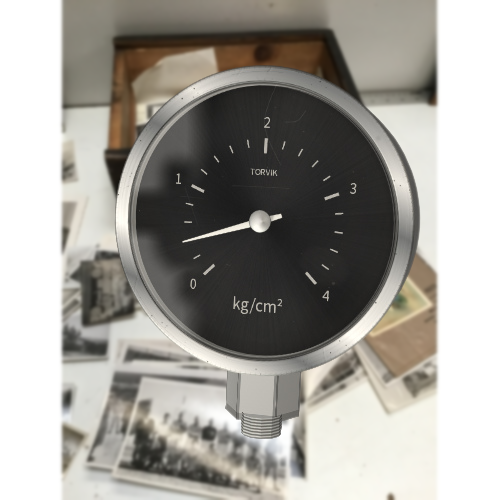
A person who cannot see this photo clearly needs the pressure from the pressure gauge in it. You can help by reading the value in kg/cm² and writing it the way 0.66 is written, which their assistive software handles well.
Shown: 0.4
